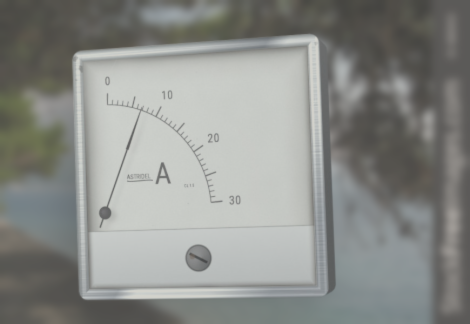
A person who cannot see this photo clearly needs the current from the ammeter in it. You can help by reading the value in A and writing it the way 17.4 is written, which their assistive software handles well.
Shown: 7
